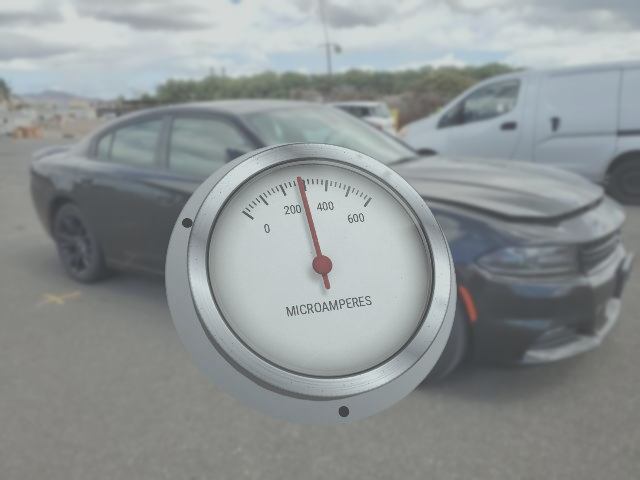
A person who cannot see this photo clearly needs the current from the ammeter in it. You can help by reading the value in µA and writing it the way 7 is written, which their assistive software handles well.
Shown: 280
